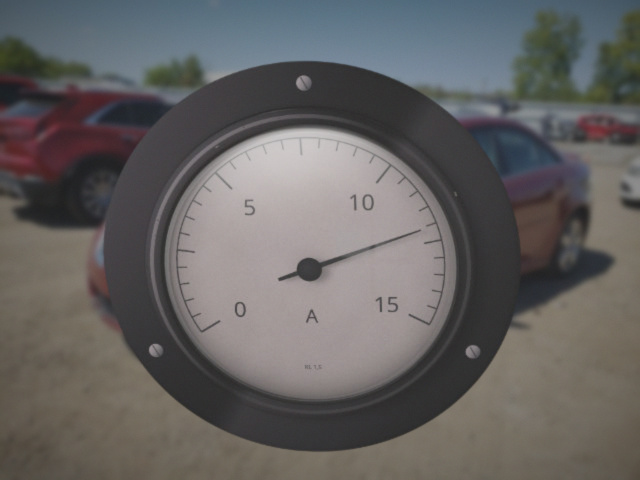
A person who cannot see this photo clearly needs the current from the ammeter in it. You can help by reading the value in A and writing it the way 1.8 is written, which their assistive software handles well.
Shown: 12
